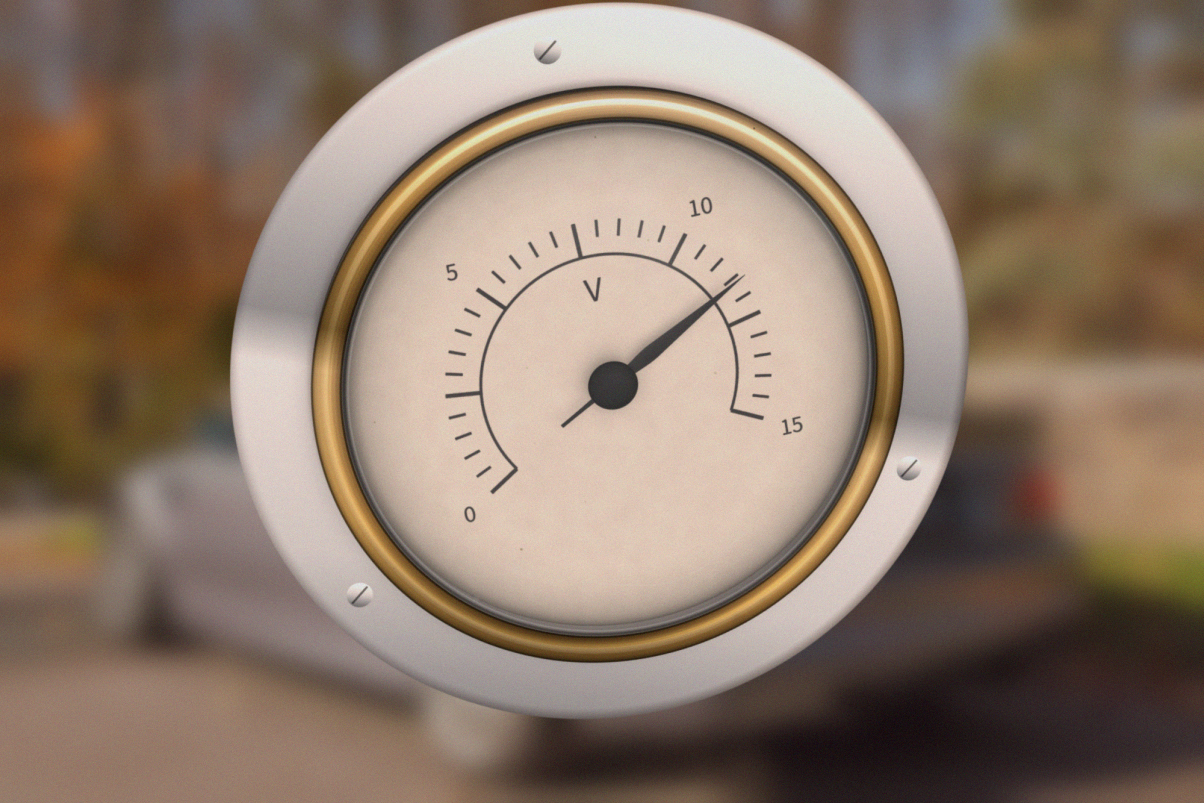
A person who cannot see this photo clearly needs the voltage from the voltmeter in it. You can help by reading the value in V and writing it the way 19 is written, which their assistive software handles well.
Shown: 11.5
